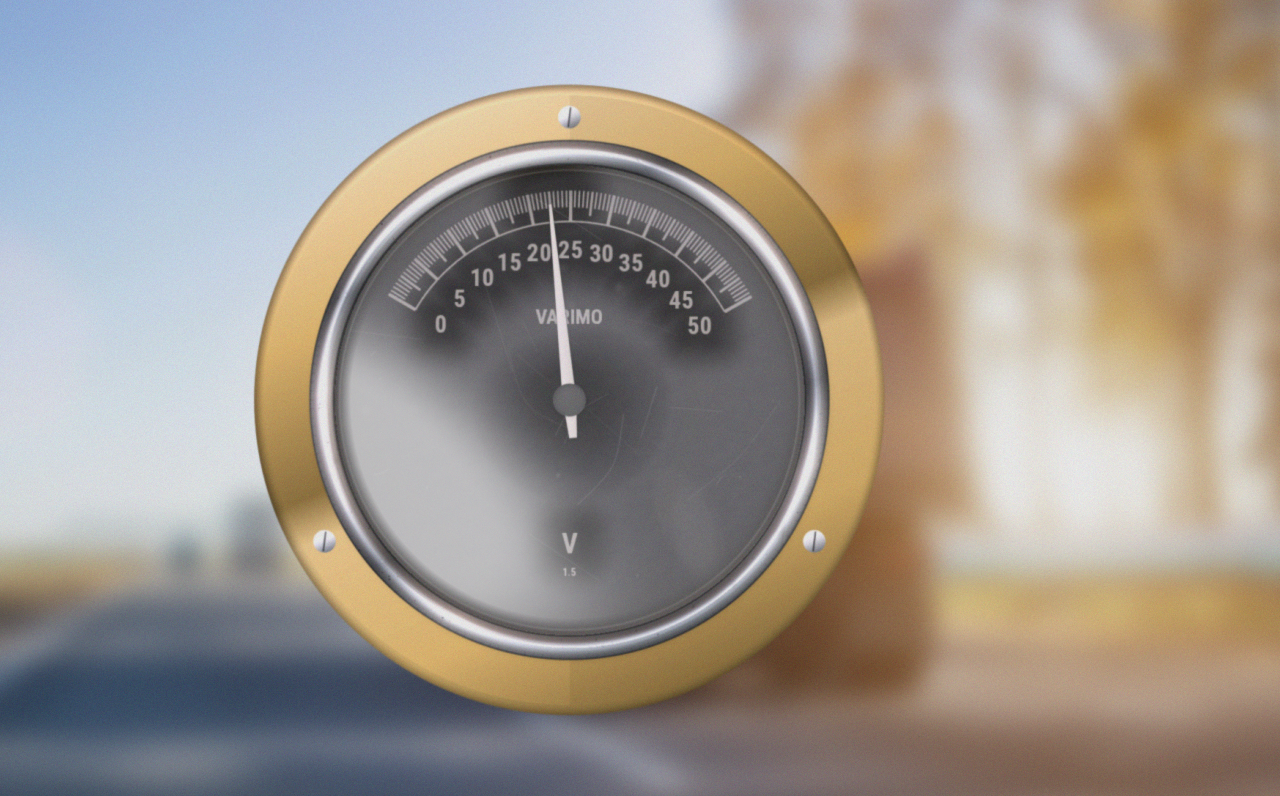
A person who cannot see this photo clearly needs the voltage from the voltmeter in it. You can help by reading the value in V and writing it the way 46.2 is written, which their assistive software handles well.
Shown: 22.5
